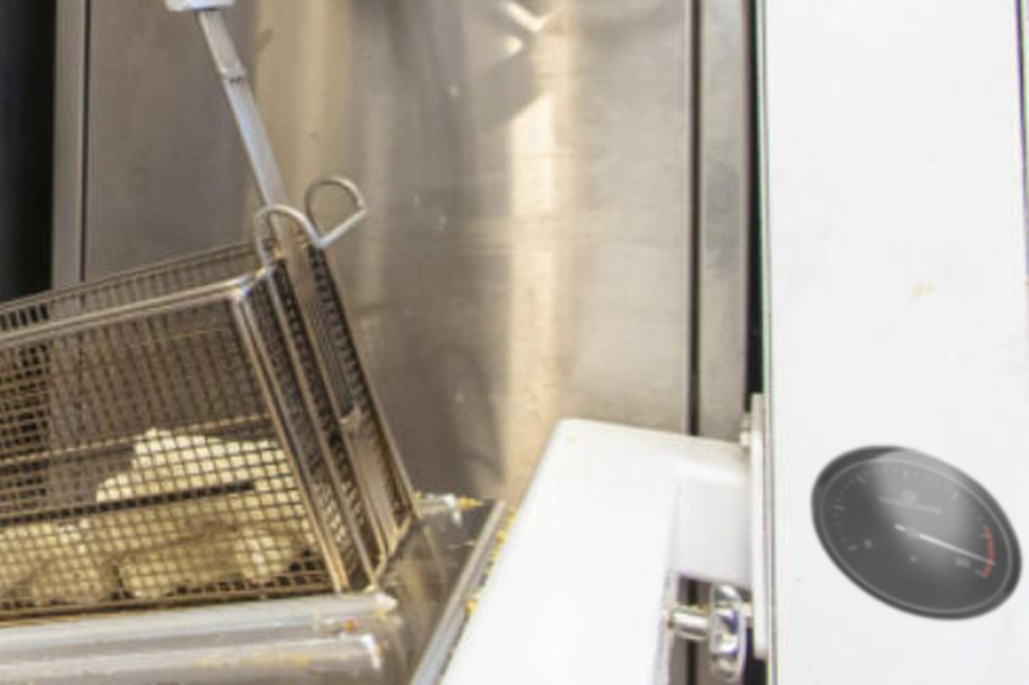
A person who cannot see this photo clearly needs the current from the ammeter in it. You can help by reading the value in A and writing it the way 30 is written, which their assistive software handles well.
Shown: 28
